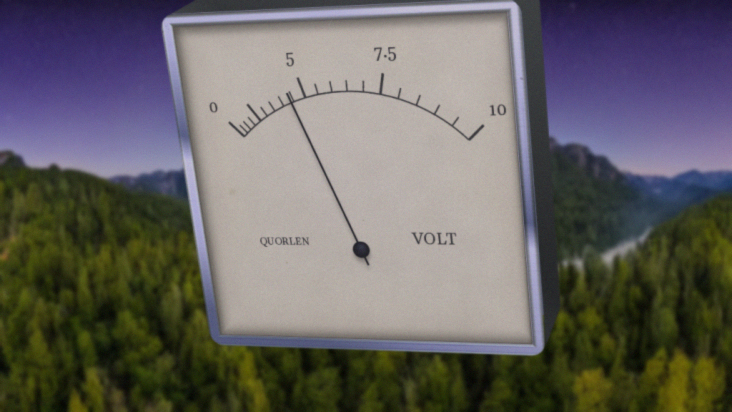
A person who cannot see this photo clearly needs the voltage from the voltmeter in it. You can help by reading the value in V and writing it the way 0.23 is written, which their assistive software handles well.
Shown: 4.5
